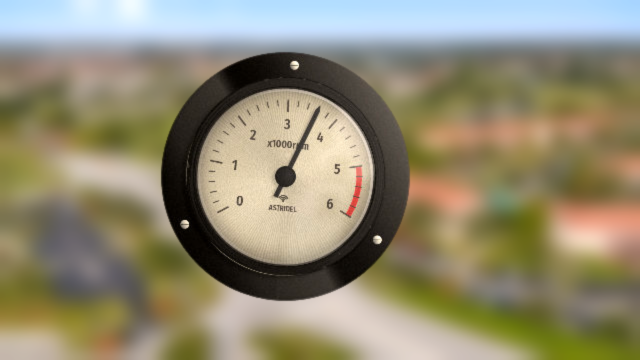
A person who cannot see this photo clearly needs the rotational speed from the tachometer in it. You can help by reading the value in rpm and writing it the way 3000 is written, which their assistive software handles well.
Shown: 3600
